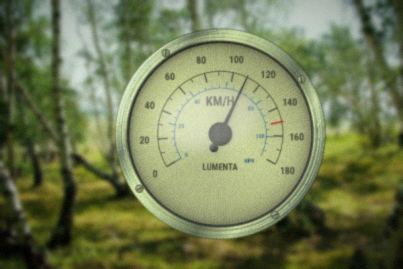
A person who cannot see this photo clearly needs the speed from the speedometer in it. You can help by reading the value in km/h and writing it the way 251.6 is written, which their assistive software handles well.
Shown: 110
